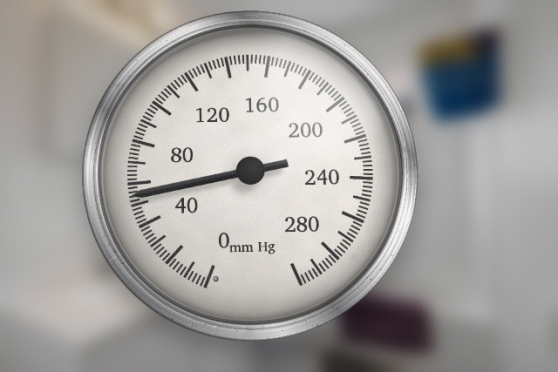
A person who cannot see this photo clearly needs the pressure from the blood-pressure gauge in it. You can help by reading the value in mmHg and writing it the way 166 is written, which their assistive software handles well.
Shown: 54
